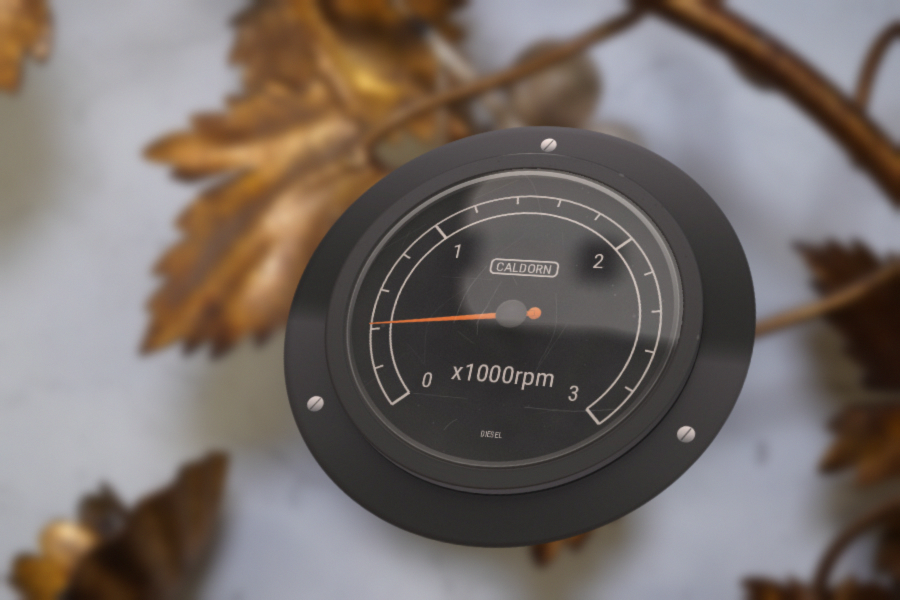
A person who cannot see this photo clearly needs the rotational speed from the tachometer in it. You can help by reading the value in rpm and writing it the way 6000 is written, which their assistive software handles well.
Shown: 400
